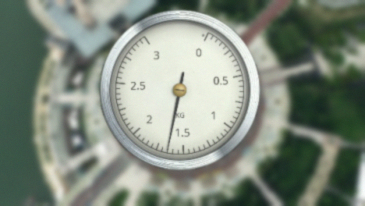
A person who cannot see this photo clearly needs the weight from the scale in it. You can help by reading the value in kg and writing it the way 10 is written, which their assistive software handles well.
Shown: 1.65
